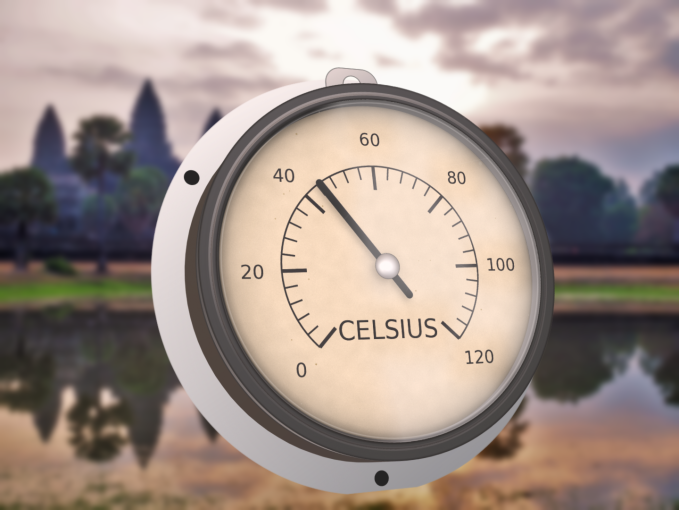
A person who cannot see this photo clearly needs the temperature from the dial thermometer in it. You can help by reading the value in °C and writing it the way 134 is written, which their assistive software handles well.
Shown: 44
